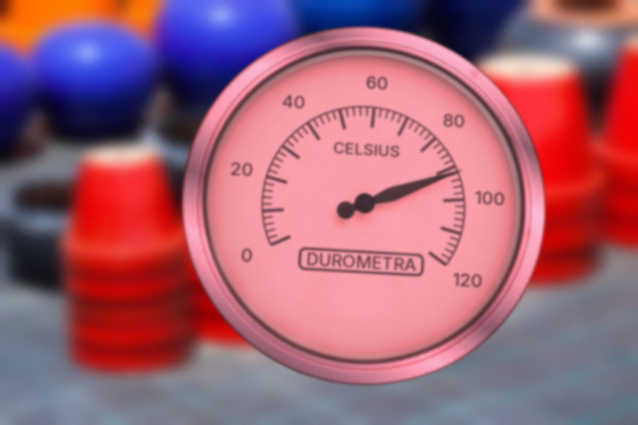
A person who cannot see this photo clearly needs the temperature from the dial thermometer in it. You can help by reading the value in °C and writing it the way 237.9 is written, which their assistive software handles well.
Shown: 92
